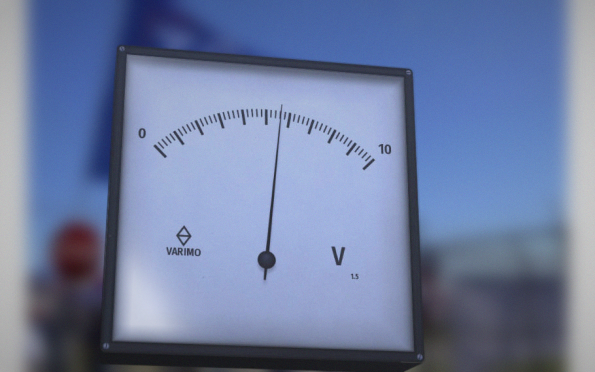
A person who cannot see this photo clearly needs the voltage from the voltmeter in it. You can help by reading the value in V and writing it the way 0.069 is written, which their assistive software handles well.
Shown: 5.6
